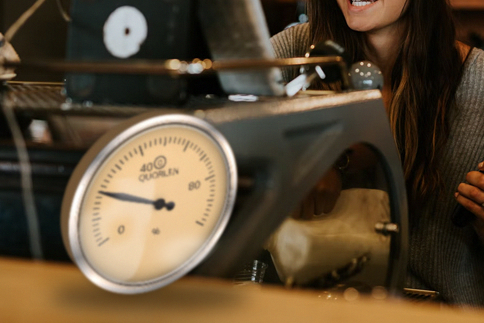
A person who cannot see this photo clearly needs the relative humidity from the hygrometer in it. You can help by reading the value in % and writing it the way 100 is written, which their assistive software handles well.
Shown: 20
